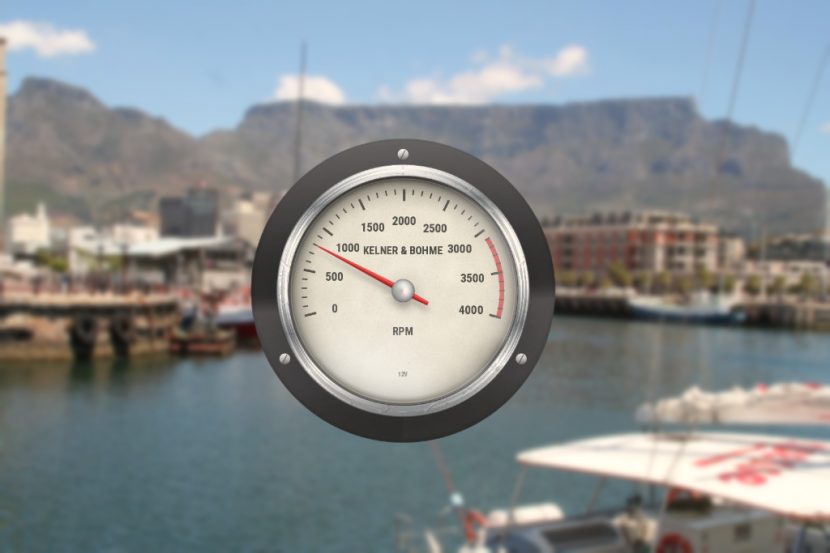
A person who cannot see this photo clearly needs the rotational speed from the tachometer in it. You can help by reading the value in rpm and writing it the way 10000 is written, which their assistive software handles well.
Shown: 800
